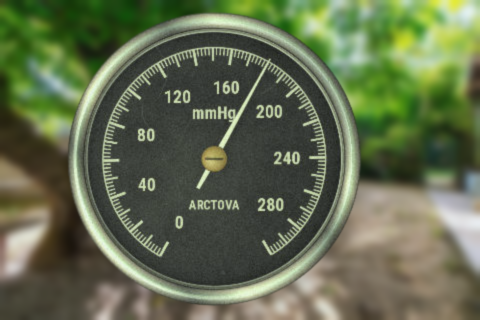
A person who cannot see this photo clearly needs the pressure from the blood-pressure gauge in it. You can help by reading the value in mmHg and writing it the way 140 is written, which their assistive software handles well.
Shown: 180
